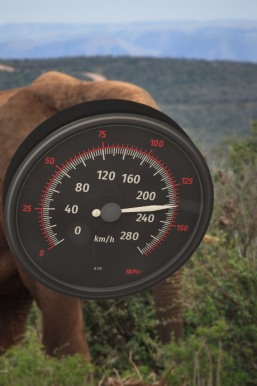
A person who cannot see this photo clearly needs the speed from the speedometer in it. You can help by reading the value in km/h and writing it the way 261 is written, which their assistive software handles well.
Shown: 220
